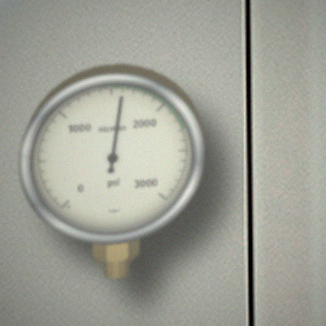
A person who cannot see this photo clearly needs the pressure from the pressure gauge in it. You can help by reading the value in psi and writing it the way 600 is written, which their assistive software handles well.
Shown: 1600
